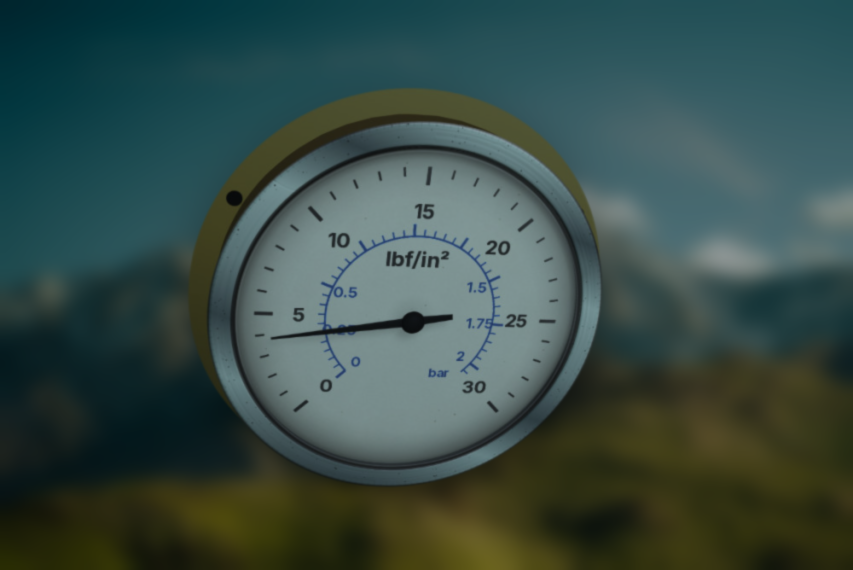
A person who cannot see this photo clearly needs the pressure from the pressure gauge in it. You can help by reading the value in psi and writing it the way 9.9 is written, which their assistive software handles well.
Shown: 4
